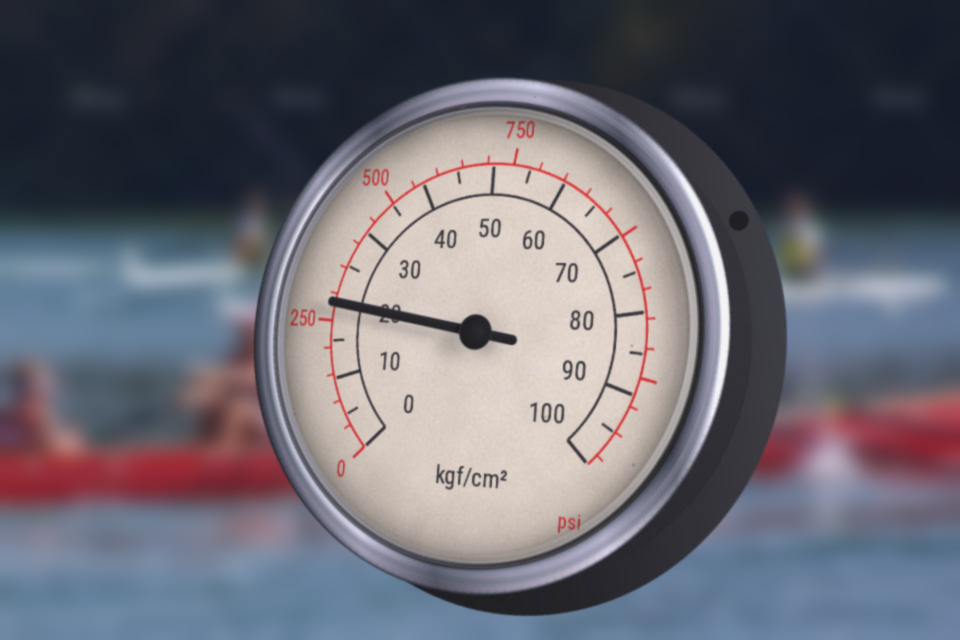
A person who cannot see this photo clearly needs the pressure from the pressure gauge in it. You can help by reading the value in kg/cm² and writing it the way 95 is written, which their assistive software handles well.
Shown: 20
